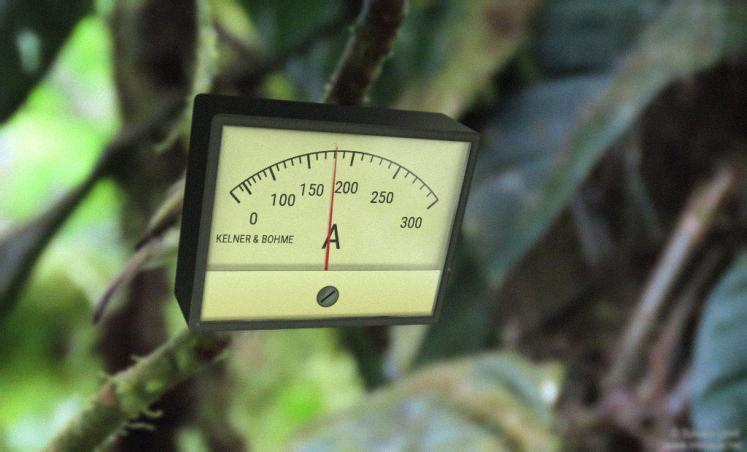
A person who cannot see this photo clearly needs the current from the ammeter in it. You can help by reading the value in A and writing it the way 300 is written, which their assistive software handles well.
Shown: 180
